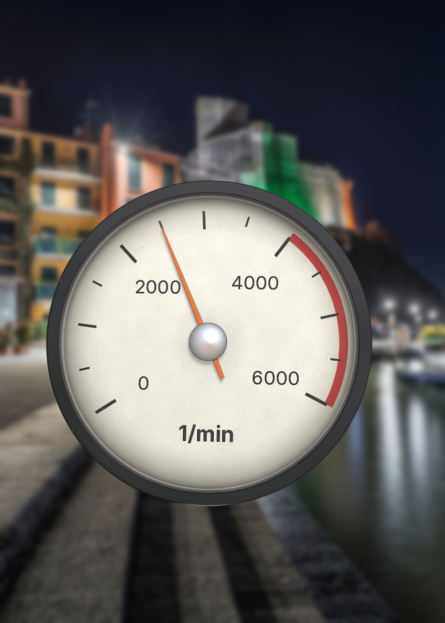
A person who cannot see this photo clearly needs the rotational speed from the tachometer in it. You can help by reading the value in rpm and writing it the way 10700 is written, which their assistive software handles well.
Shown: 2500
